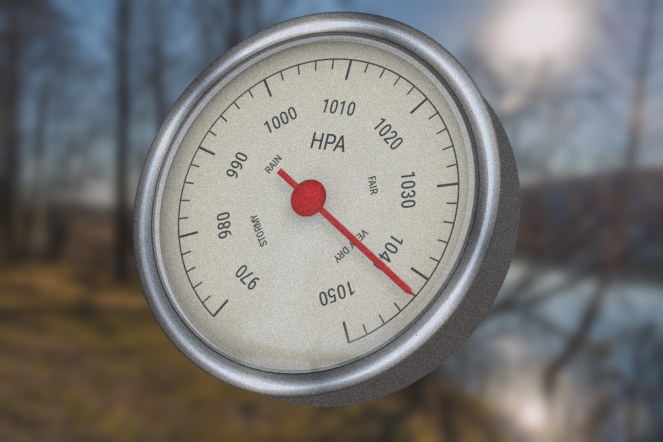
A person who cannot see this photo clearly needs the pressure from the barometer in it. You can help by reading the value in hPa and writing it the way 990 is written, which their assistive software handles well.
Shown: 1042
